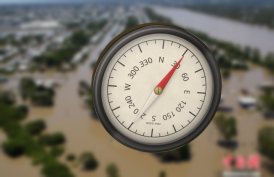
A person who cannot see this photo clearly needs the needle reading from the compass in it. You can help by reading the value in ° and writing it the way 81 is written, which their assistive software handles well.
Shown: 30
